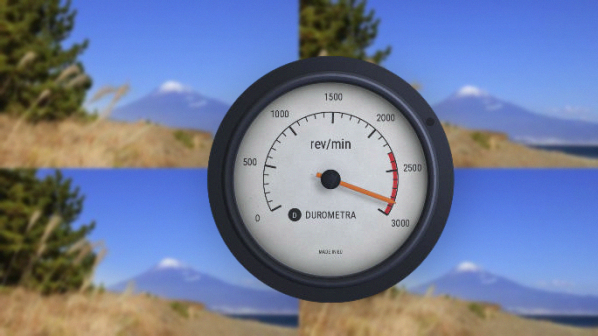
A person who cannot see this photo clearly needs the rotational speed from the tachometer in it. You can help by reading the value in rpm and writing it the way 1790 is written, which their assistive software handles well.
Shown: 2850
